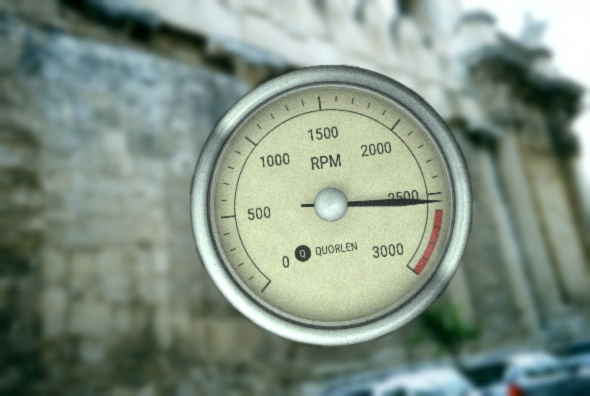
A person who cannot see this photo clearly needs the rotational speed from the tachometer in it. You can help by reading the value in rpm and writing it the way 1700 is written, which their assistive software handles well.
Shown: 2550
